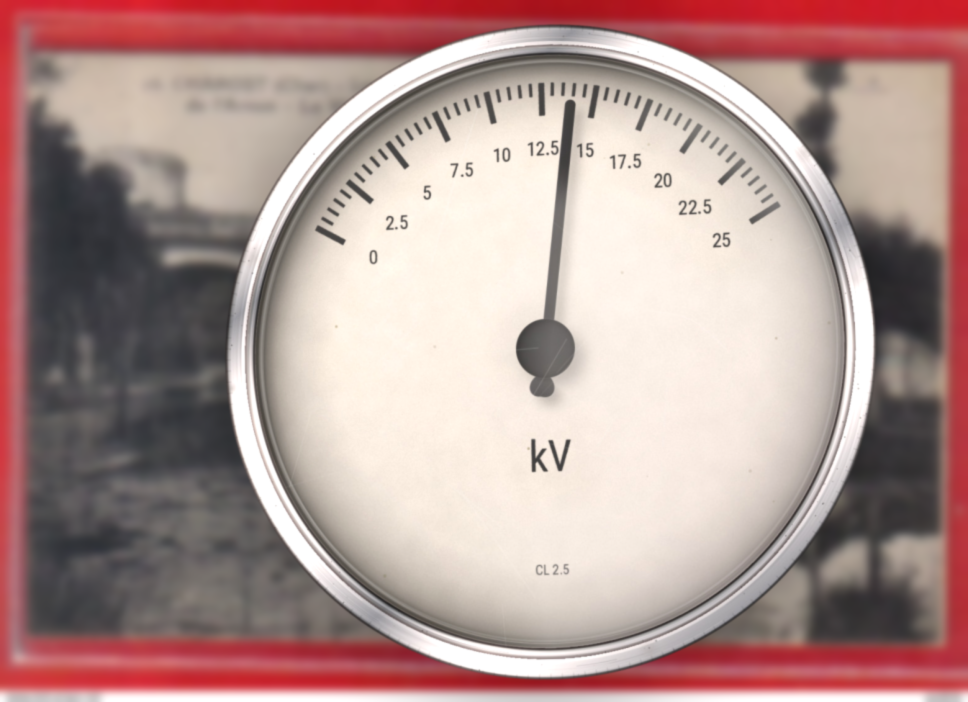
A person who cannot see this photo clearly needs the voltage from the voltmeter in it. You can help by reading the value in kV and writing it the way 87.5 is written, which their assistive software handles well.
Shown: 14
